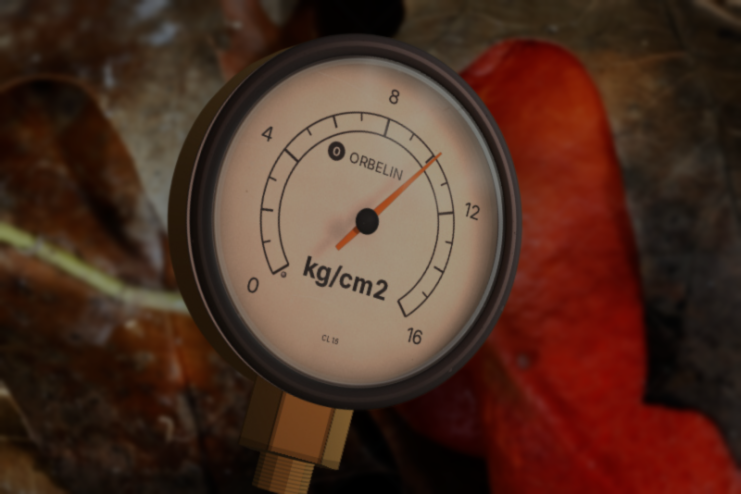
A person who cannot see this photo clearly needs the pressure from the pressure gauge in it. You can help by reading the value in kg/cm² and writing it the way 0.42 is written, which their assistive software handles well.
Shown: 10
